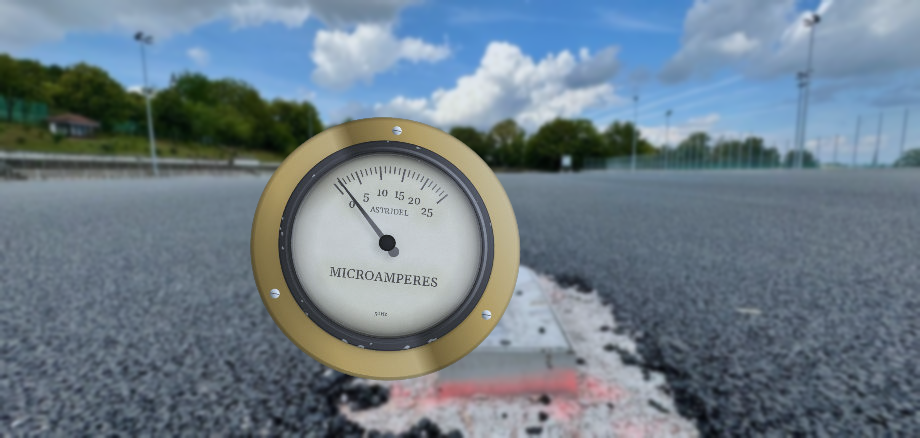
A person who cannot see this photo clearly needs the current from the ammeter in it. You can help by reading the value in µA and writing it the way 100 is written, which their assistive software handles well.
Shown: 1
